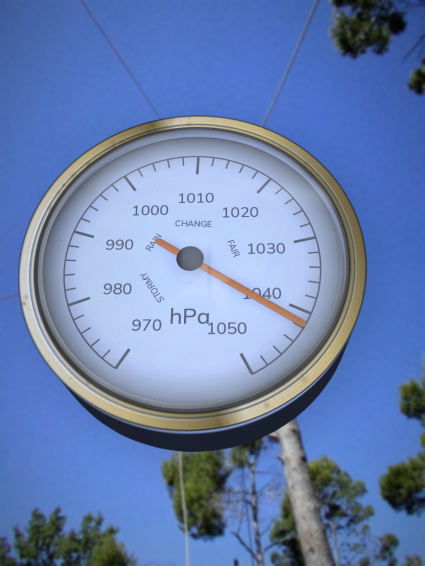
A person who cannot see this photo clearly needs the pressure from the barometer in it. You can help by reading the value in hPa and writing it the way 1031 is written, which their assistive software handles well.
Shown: 1042
